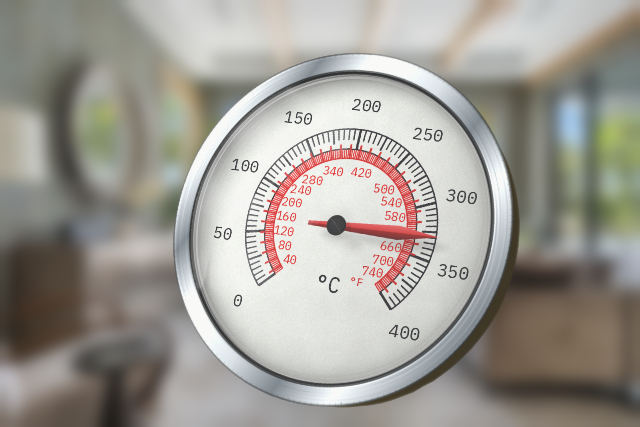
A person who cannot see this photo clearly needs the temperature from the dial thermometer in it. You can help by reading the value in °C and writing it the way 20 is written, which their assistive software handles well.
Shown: 330
